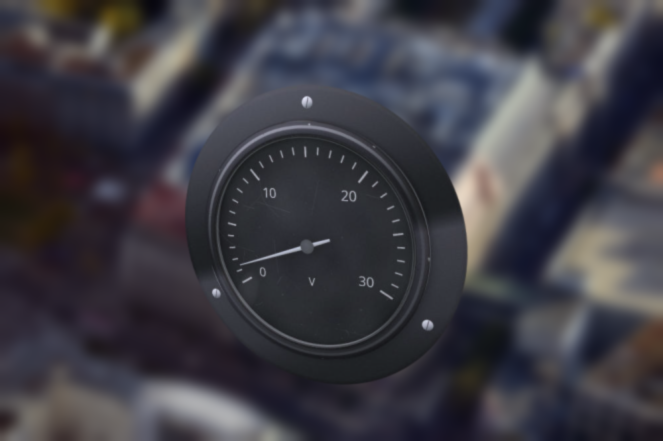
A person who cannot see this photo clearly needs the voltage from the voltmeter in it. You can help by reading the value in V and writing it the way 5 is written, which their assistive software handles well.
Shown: 1.5
